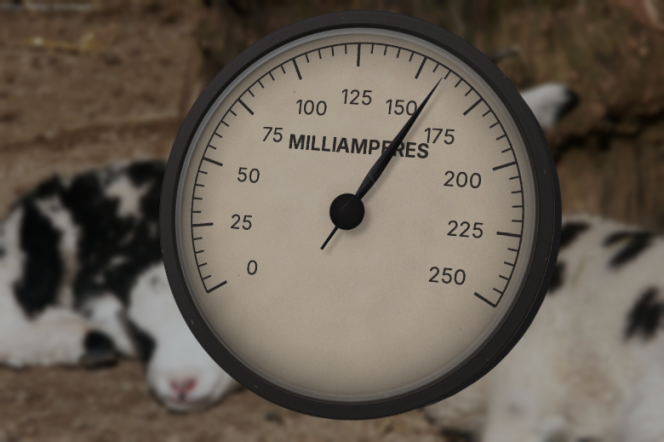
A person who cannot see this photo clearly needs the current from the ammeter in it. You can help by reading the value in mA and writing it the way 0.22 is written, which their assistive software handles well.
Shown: 160
